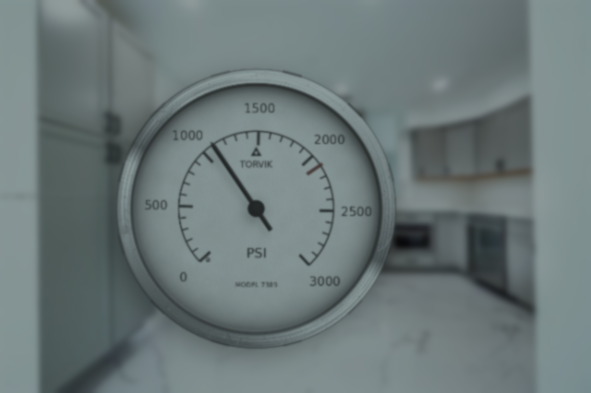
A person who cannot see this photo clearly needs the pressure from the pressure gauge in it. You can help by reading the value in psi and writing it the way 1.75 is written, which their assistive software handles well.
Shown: 1100
